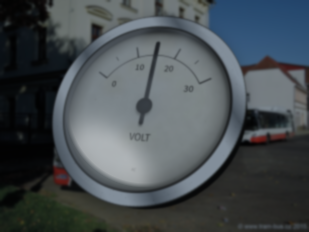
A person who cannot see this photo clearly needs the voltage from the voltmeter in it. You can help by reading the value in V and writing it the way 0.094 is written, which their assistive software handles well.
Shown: 15
